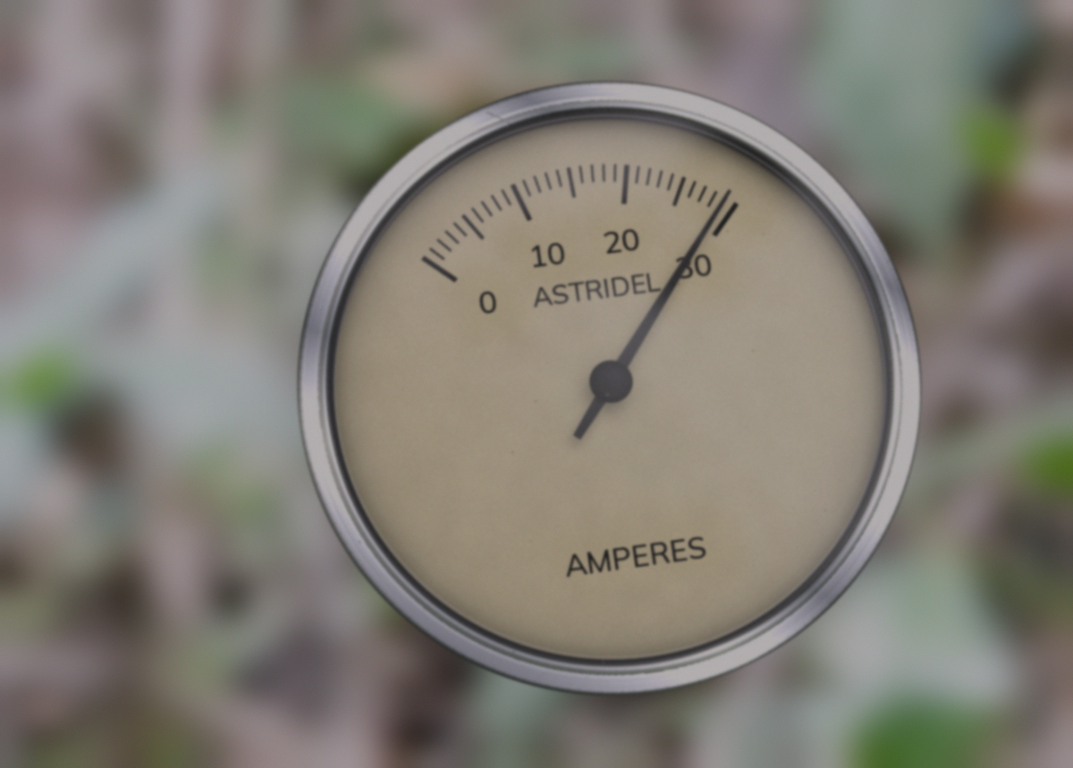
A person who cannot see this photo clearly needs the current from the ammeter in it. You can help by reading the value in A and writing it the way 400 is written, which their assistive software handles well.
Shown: 29
